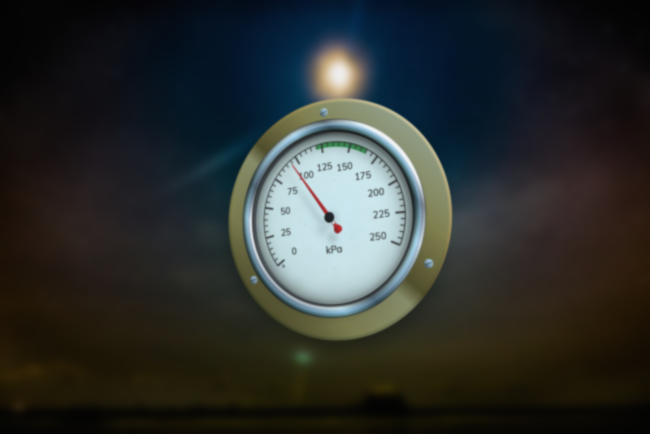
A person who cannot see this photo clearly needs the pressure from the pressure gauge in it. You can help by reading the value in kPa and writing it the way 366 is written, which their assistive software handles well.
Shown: 95
